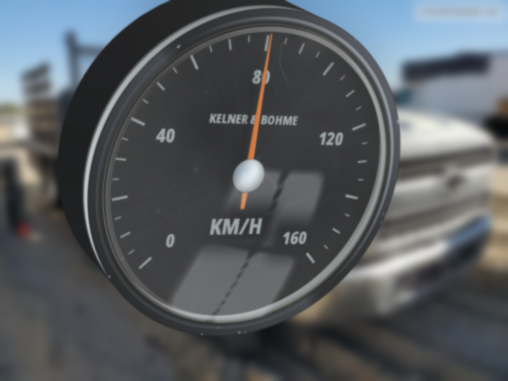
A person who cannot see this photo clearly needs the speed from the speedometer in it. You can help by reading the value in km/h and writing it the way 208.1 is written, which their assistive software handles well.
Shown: 80
